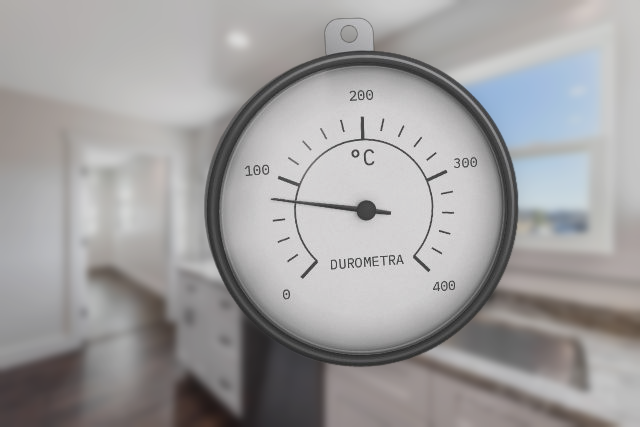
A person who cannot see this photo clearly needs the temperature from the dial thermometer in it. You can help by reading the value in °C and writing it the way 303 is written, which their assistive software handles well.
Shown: 80
